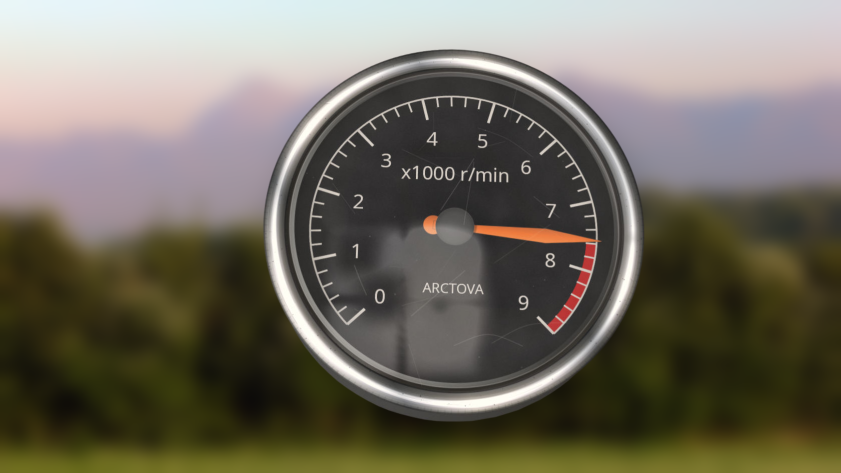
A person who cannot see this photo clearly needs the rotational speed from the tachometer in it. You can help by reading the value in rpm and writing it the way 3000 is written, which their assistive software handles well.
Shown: 7600
